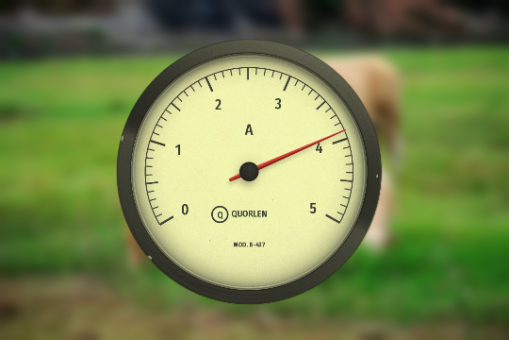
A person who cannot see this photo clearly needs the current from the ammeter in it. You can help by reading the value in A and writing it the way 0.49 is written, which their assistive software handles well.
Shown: 3.9
